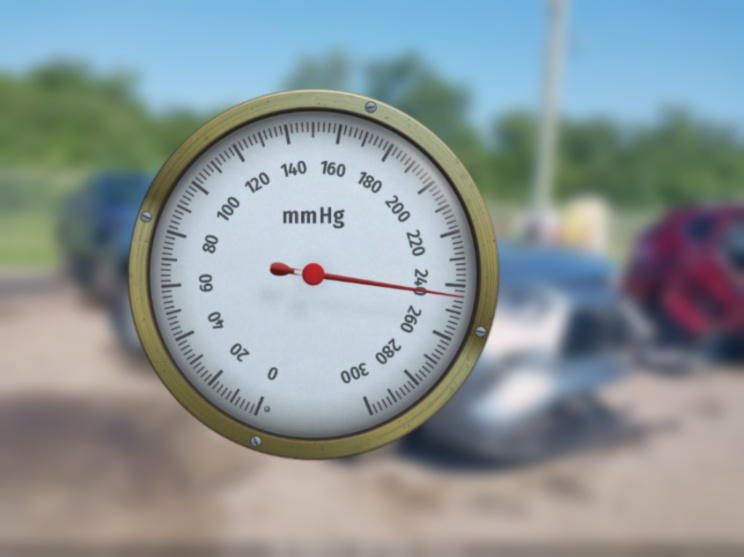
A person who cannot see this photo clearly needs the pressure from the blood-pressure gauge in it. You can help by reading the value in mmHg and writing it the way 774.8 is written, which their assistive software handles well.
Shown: 244
